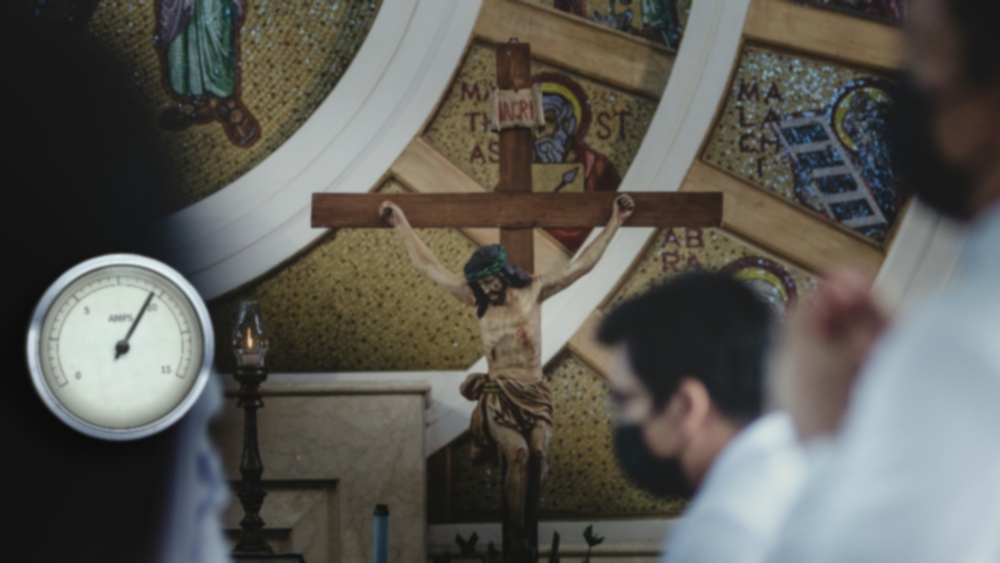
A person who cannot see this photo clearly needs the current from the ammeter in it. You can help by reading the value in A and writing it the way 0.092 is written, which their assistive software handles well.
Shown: 9.5
